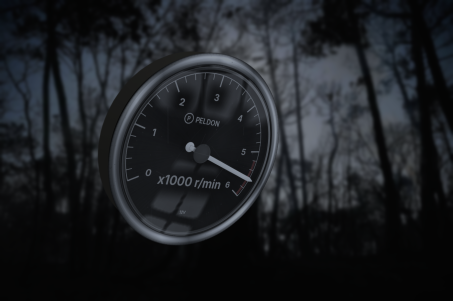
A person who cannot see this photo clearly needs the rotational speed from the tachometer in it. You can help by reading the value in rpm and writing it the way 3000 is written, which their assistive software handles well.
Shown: 5600
